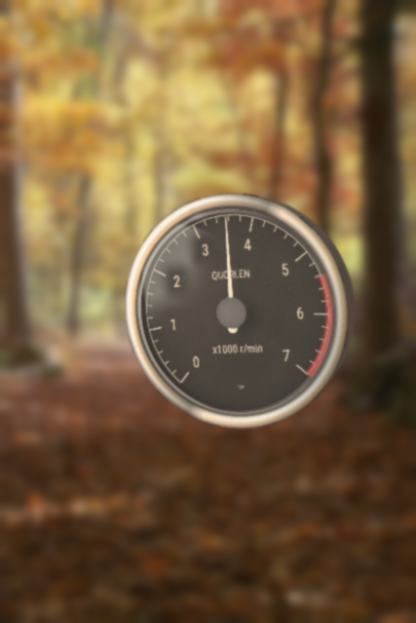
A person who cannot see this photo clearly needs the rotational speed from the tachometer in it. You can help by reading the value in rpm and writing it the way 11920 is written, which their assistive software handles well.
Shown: 3600
